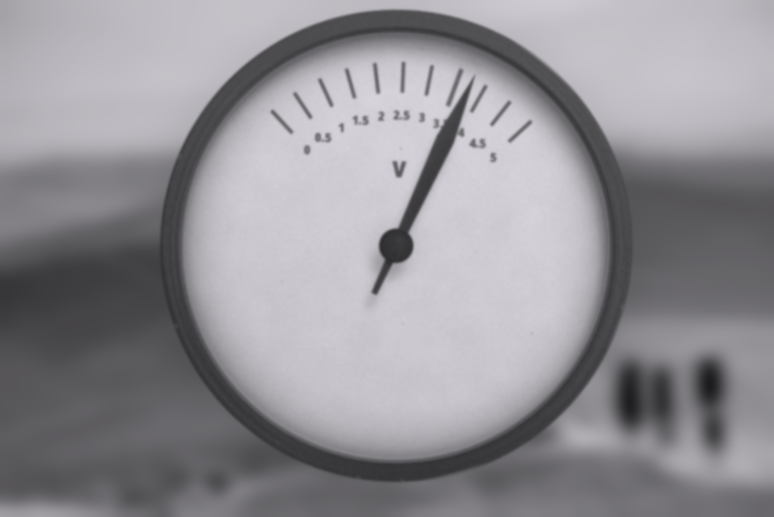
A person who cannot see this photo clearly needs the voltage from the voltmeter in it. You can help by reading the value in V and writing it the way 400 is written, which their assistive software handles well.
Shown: 3.75
